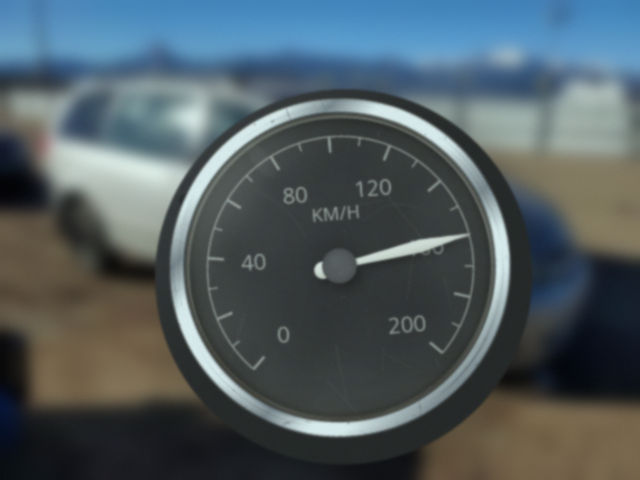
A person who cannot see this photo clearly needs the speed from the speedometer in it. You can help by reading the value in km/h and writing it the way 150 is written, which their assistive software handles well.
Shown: 160
